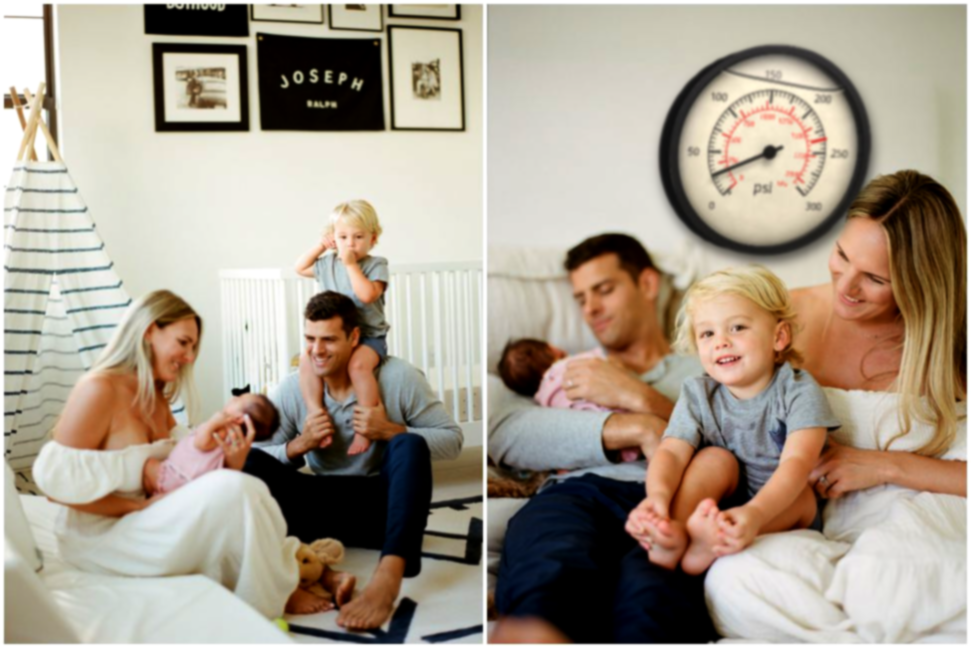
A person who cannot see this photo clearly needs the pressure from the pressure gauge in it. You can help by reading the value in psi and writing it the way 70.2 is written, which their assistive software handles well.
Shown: 25
